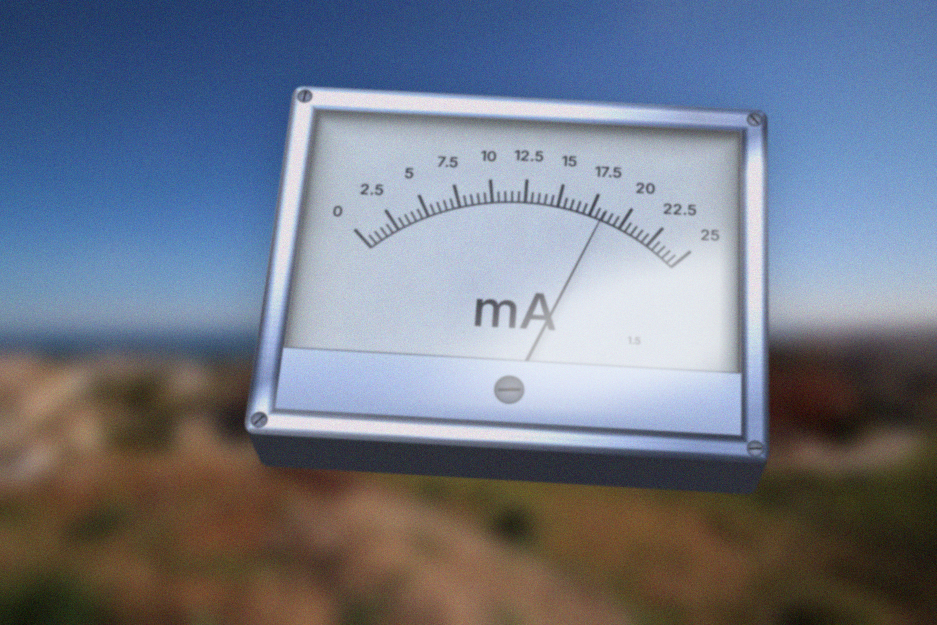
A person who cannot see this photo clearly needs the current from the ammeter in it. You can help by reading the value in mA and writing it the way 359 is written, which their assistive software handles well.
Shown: 18.5
